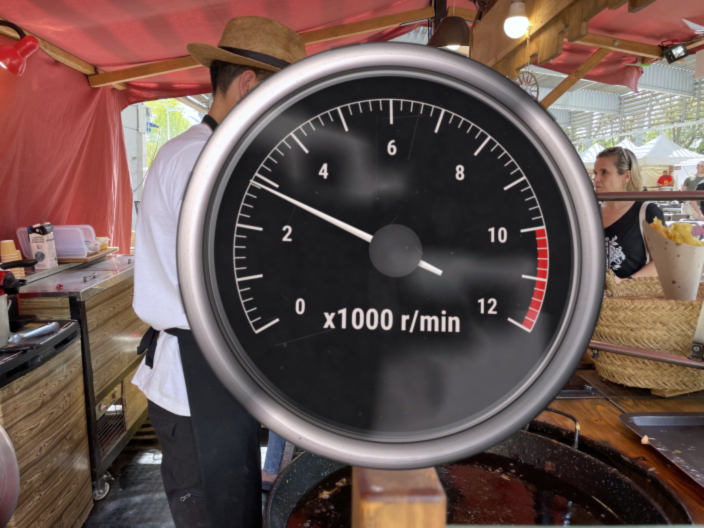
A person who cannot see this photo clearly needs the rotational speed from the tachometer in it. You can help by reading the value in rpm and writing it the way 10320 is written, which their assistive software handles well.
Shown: 2800
